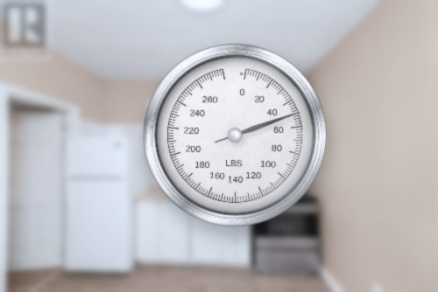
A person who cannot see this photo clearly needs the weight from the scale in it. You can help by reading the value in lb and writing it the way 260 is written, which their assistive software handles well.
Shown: 50
